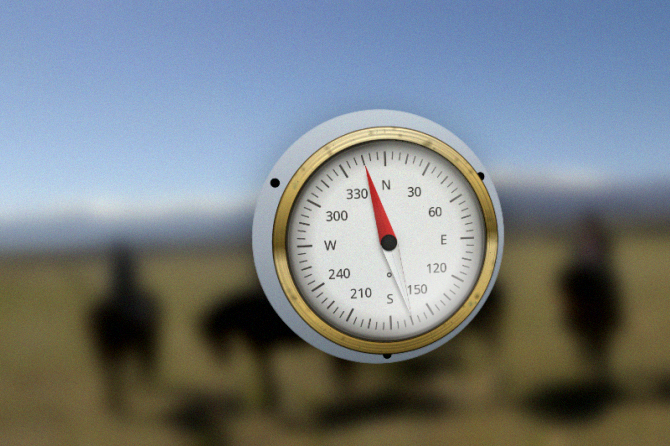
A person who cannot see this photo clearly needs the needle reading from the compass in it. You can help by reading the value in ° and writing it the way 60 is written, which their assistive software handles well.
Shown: 345
